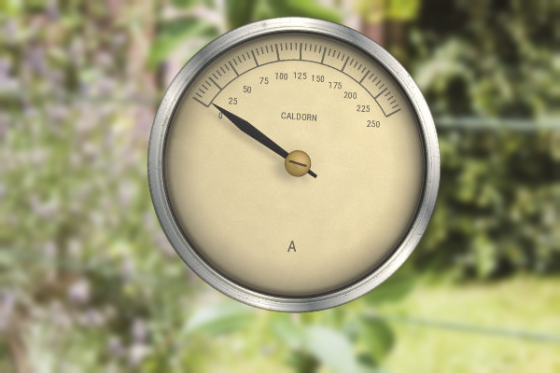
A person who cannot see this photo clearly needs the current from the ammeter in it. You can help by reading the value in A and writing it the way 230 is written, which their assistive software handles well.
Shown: 5
